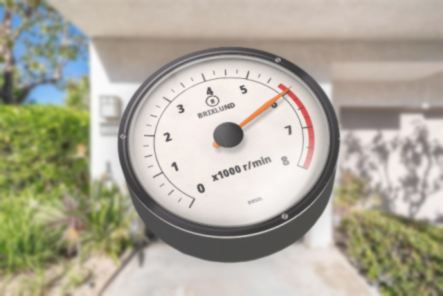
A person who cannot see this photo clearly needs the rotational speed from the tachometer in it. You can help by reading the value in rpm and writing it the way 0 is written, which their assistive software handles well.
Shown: 6000
